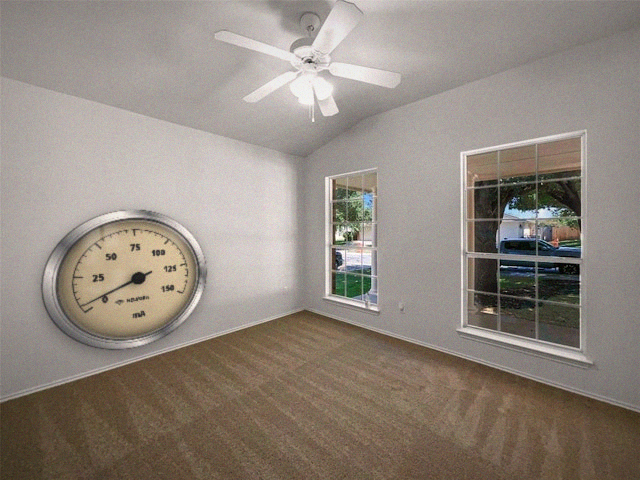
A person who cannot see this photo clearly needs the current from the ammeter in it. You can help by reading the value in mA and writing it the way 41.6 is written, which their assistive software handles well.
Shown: 5
